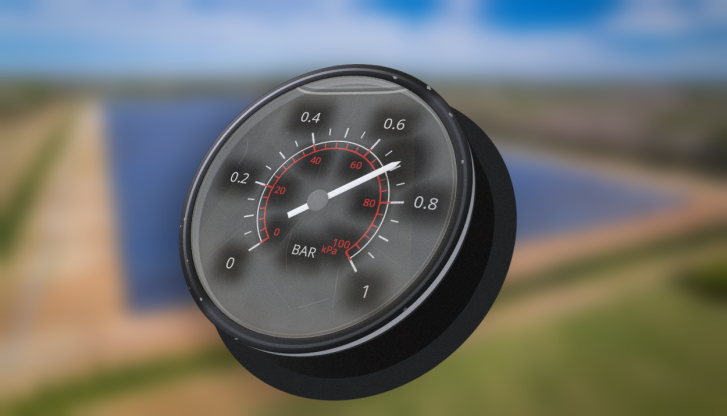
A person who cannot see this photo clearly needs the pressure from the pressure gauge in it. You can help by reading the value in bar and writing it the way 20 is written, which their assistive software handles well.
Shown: 0.7
